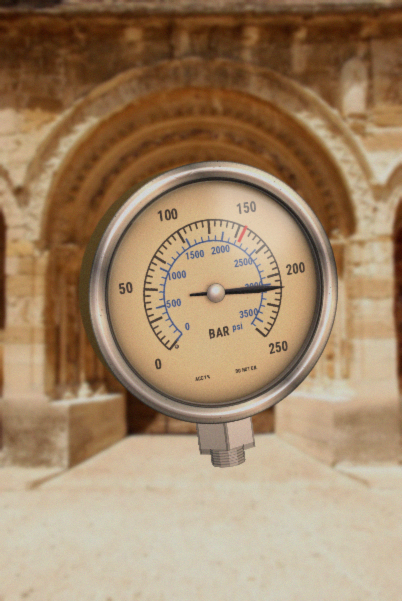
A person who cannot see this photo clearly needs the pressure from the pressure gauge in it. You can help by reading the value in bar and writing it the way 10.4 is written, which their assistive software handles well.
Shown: 210
